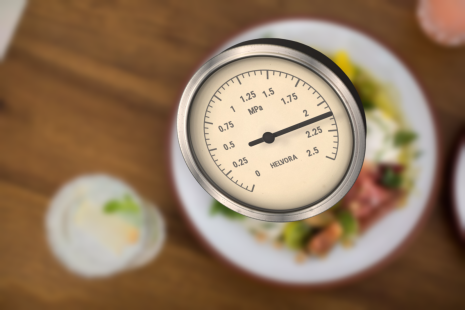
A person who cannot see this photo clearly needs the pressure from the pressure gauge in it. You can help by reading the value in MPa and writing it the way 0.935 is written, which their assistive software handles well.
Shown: 2.1
